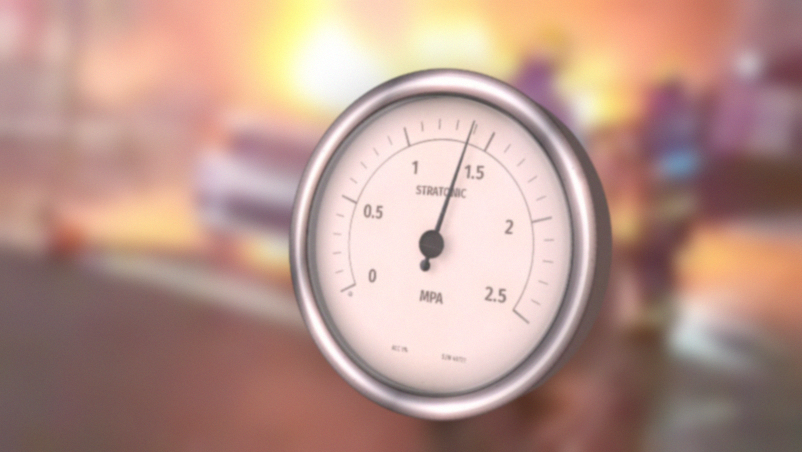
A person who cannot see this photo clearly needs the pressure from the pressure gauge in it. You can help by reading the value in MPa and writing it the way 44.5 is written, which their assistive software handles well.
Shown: 1.4
